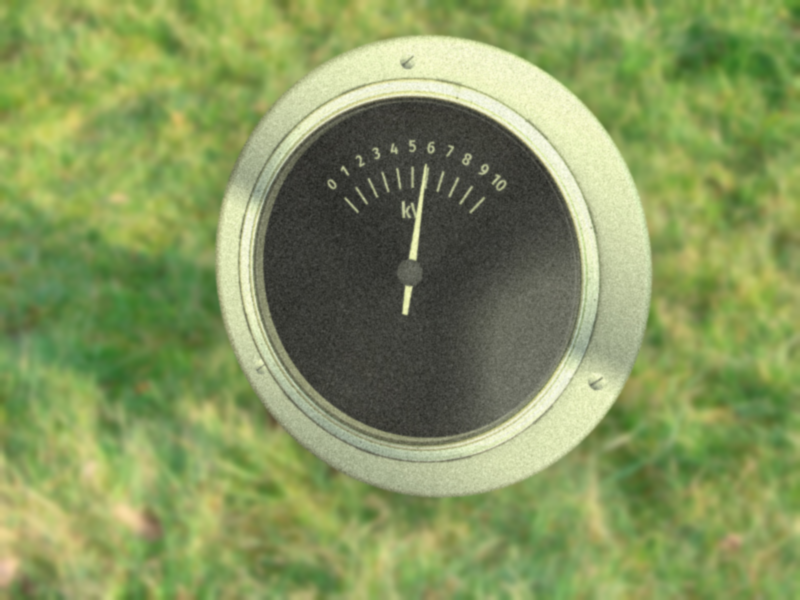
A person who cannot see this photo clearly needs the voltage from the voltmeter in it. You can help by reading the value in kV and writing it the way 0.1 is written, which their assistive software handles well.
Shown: 6
